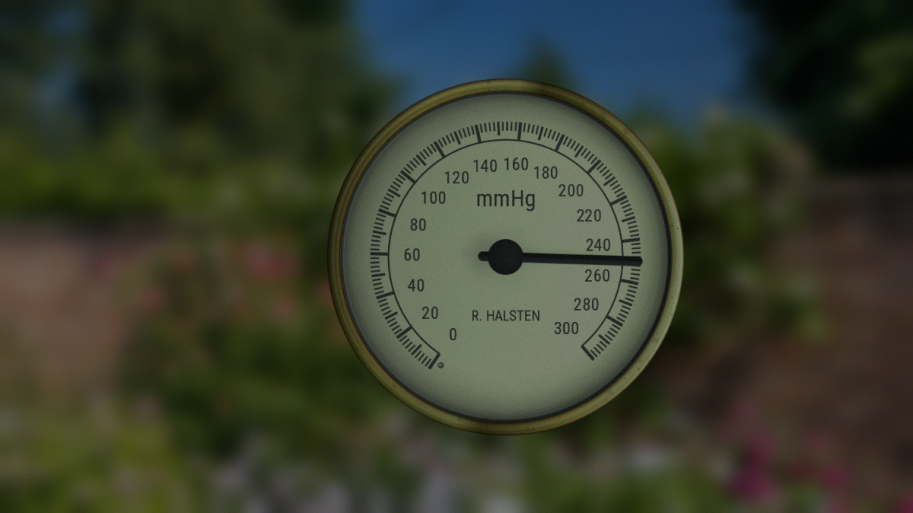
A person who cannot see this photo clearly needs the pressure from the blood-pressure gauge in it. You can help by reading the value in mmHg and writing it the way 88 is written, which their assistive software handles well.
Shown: 250
